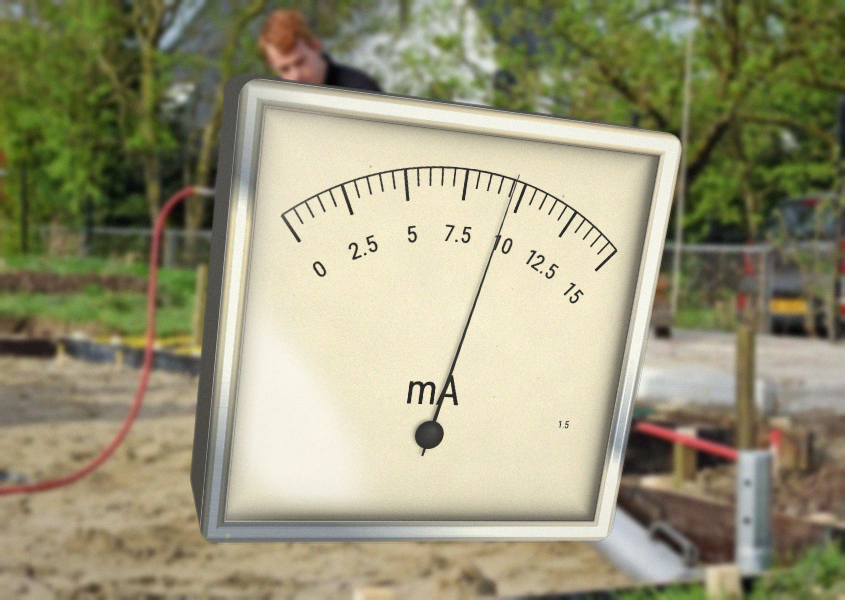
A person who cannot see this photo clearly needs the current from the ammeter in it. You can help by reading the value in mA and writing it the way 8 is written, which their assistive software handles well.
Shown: 9.5
